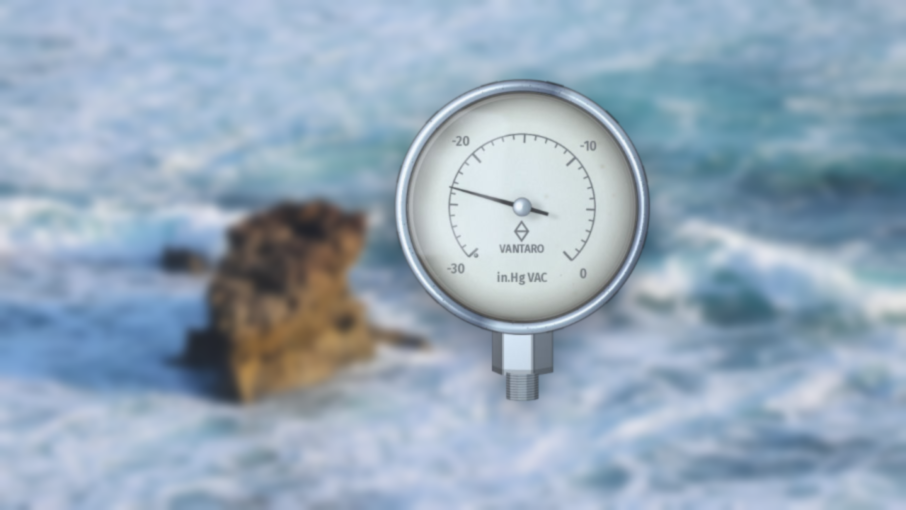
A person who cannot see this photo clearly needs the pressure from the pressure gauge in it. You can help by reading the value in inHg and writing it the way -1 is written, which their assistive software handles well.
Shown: -23.5
